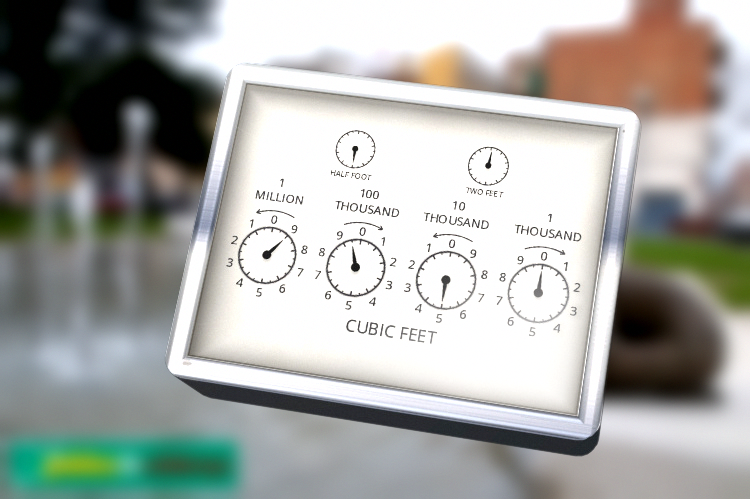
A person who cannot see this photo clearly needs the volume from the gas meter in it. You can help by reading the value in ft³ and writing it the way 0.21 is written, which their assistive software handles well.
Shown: 895000
